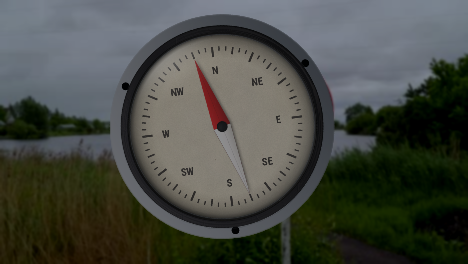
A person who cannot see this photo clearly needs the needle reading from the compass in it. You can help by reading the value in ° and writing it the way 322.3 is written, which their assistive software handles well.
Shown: 345
